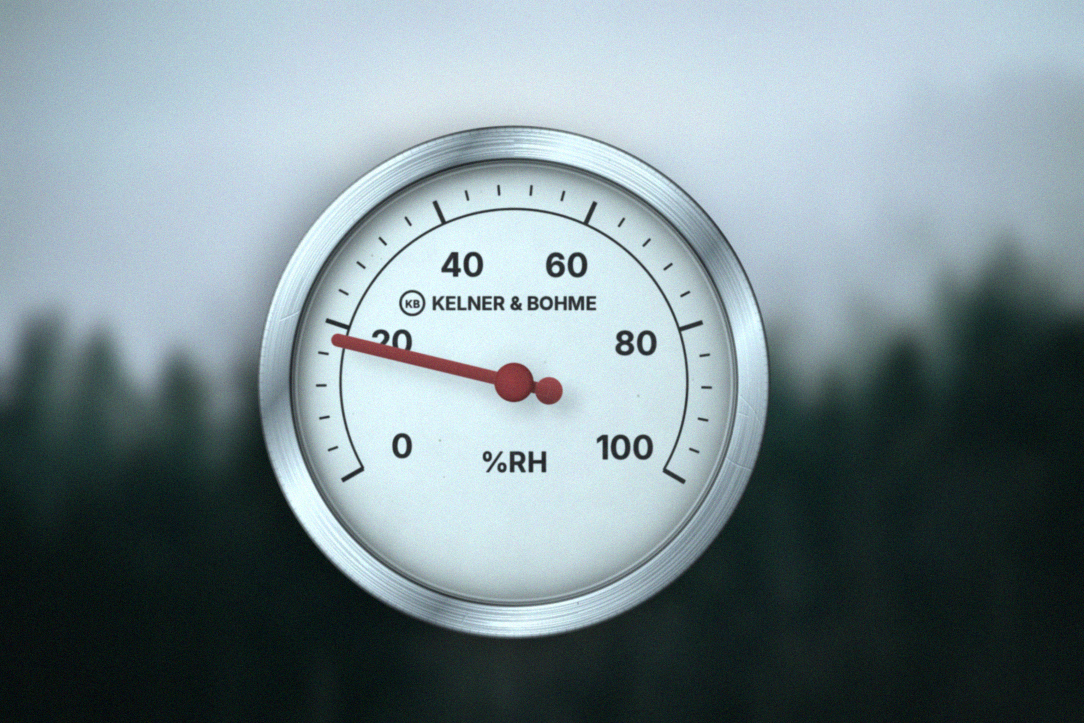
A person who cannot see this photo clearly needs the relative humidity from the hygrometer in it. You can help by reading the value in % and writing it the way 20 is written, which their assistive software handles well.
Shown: 18
